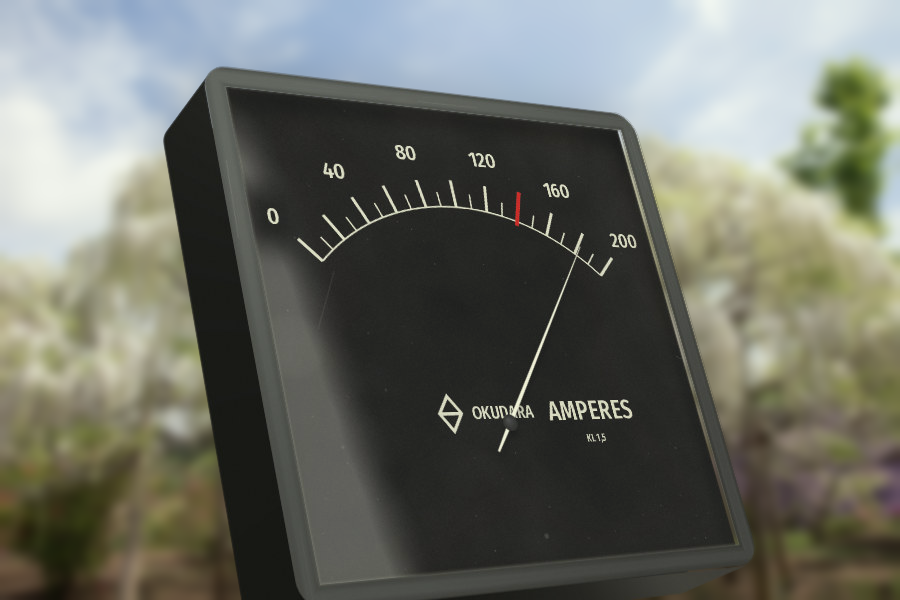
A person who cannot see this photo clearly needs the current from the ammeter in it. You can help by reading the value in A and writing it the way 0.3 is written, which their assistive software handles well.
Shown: 180
